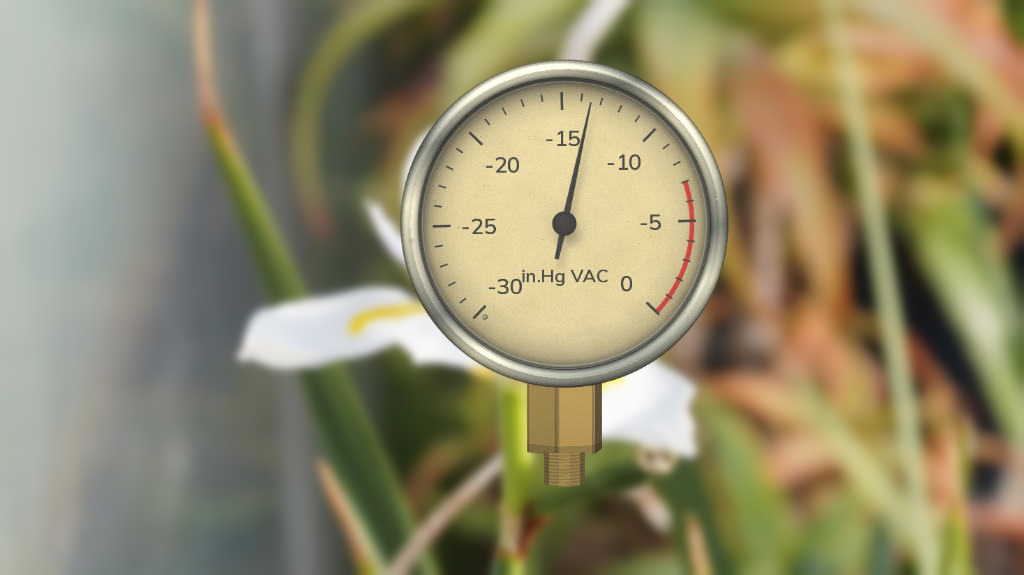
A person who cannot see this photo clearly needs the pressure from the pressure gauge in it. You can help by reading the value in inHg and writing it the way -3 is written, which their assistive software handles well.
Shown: -13.5
